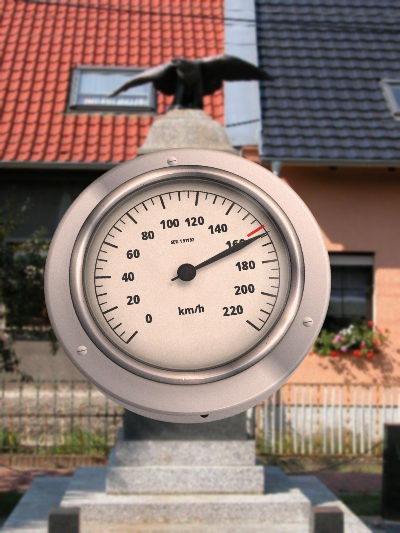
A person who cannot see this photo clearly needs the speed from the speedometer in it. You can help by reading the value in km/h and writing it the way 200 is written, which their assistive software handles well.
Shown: 165
